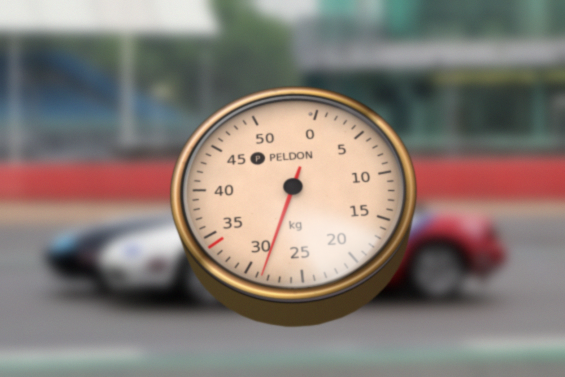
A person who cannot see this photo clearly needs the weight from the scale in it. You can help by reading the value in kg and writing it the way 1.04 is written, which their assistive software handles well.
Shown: 28.5
